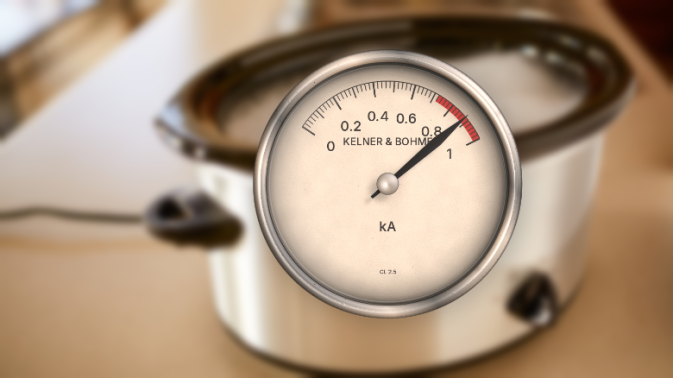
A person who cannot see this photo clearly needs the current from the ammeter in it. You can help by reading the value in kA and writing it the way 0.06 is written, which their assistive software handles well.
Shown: 0.88
